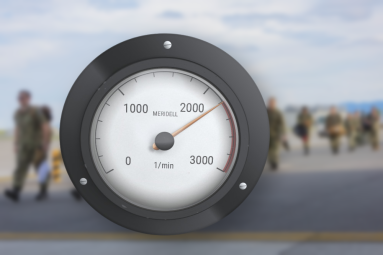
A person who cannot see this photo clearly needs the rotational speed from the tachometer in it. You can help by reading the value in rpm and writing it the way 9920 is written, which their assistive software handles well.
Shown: 2200
